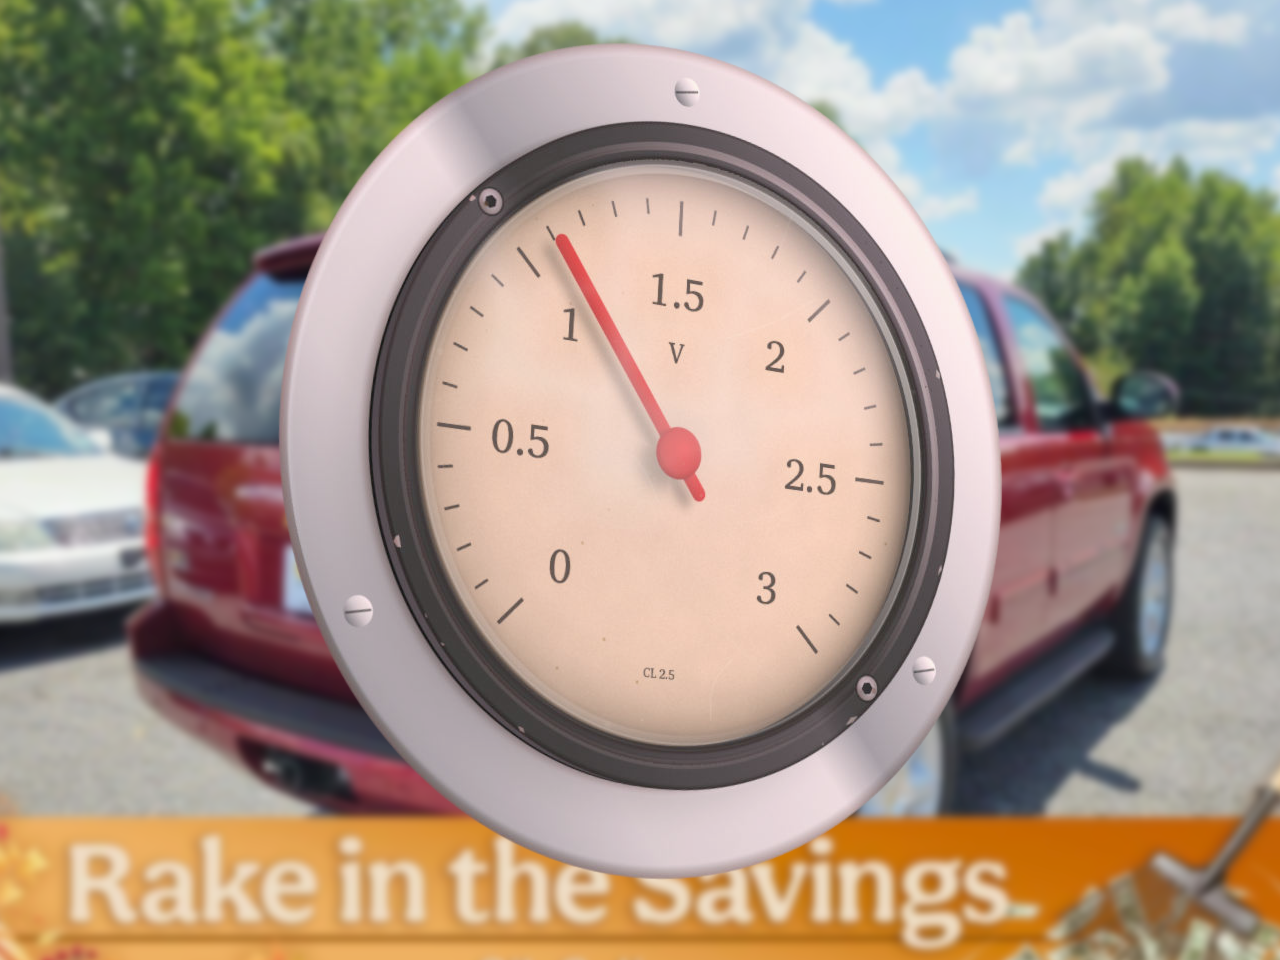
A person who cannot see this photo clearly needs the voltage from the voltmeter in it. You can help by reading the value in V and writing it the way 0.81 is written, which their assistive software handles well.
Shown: 1.1
